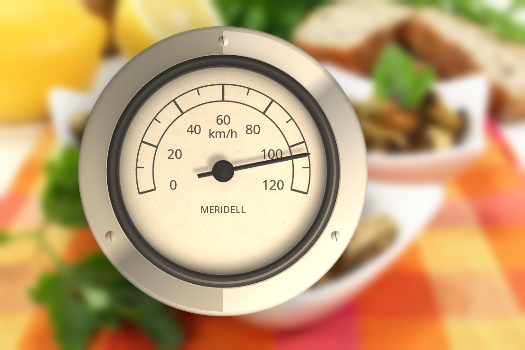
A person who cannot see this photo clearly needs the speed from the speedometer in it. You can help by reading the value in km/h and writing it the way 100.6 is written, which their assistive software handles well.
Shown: 105
